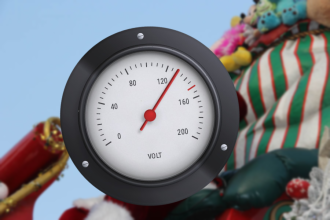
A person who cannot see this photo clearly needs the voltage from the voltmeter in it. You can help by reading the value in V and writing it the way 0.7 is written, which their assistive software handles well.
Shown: 130
